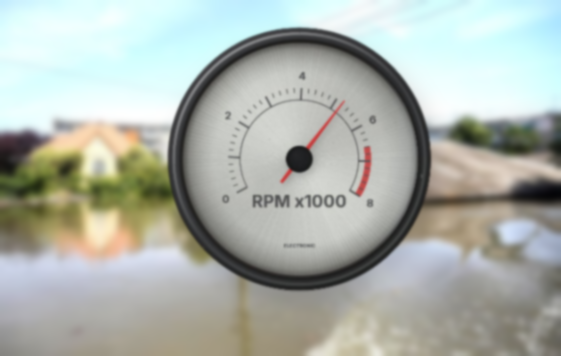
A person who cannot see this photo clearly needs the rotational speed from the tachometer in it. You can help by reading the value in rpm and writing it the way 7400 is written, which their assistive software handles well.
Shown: 5200
